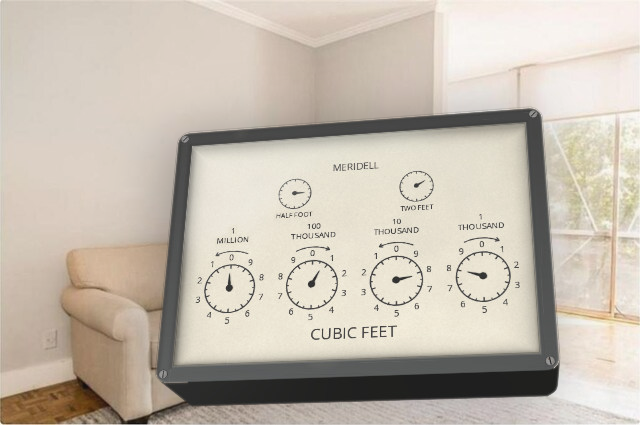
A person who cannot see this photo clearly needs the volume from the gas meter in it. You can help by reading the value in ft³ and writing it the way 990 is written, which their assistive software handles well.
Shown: 7800
